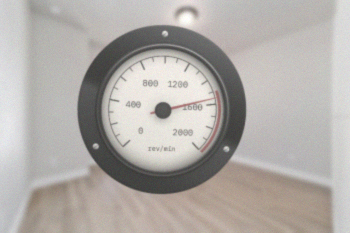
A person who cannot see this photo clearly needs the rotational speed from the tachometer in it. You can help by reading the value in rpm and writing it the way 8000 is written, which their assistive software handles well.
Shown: 1550
